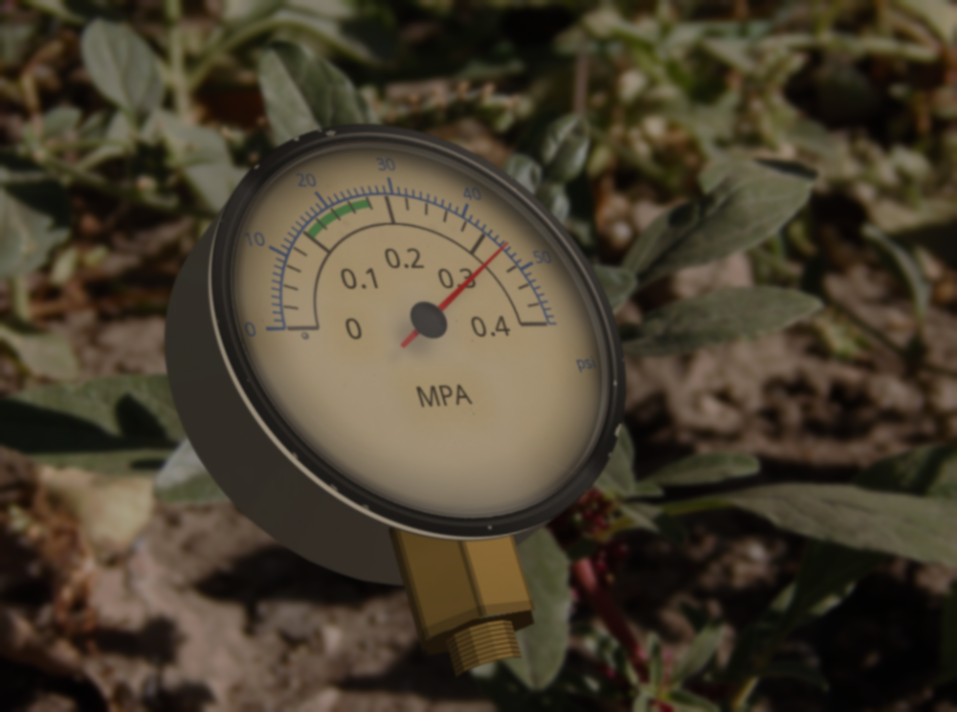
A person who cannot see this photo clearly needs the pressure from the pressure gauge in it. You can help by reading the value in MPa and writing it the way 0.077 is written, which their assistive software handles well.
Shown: 0.32
